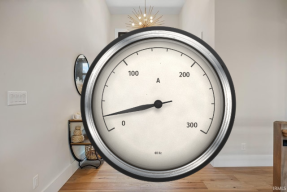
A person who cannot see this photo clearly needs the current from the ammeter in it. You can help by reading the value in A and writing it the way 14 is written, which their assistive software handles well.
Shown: 20
